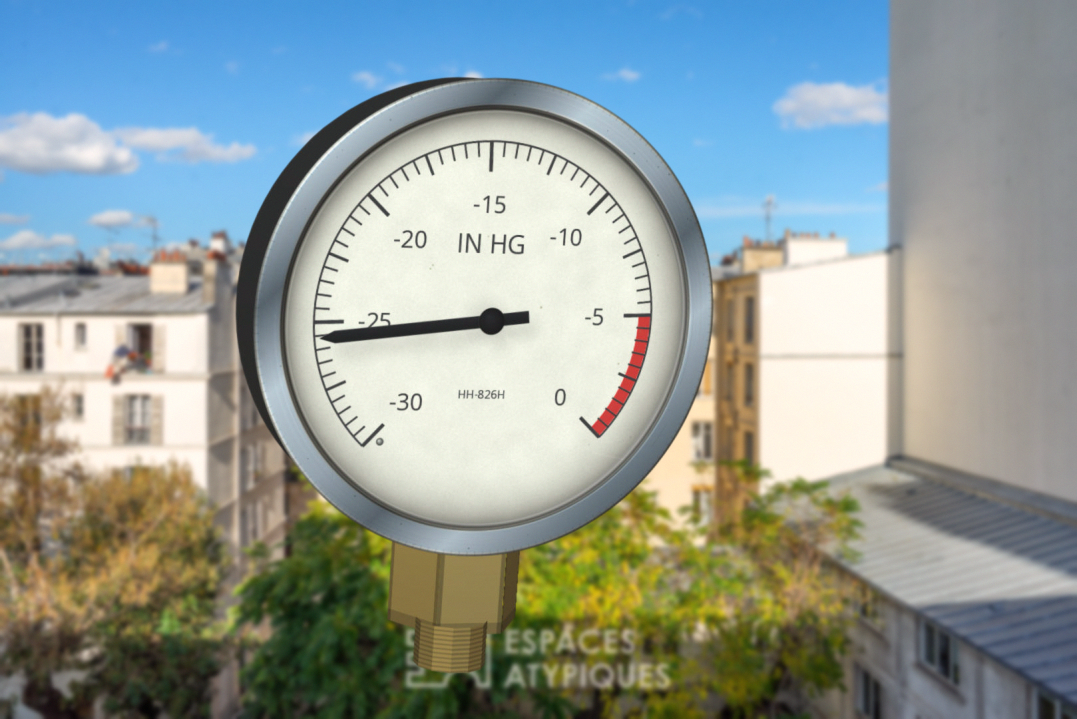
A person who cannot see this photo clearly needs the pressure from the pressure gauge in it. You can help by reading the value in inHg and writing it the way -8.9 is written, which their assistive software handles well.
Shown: -25.5
